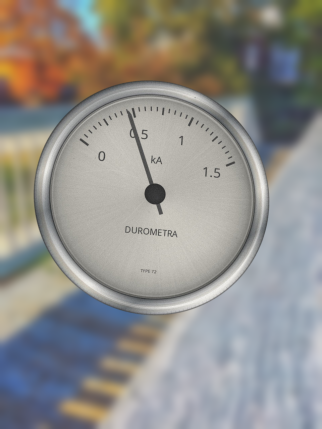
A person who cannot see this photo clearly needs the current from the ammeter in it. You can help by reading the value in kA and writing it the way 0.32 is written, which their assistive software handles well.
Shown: 0.45
